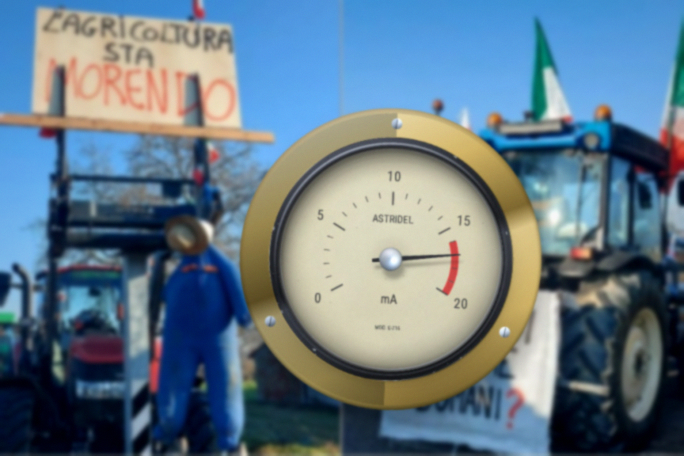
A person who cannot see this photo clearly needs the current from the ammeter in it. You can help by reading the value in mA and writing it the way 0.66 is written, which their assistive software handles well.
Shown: 17
